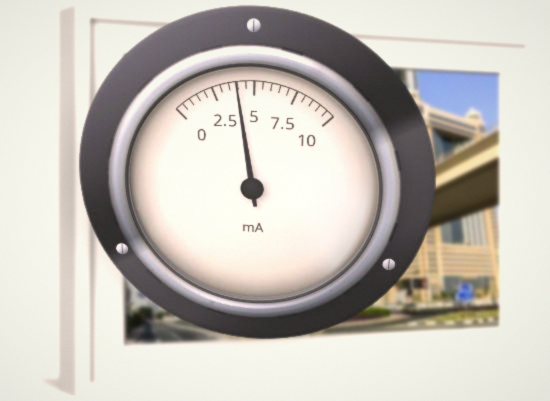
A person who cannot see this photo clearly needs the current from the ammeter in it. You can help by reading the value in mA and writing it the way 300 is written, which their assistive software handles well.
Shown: 4
